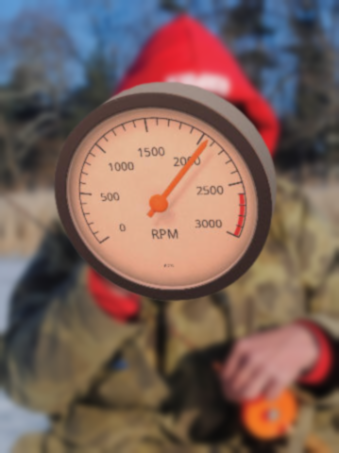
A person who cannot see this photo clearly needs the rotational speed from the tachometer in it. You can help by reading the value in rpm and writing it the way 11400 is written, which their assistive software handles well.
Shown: 2050
